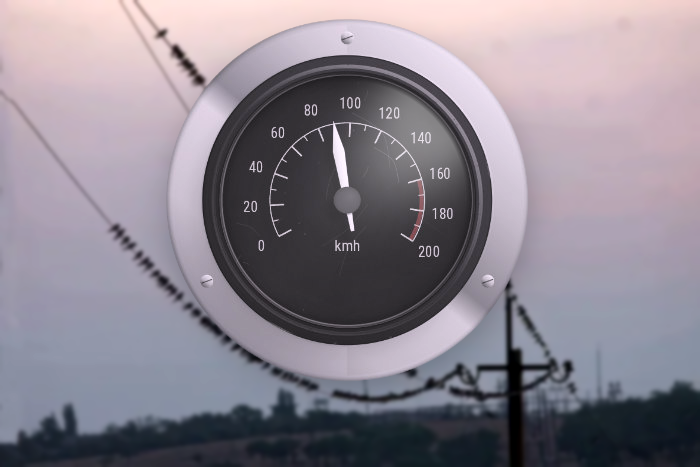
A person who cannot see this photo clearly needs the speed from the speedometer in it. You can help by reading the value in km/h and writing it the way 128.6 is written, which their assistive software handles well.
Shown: 90
